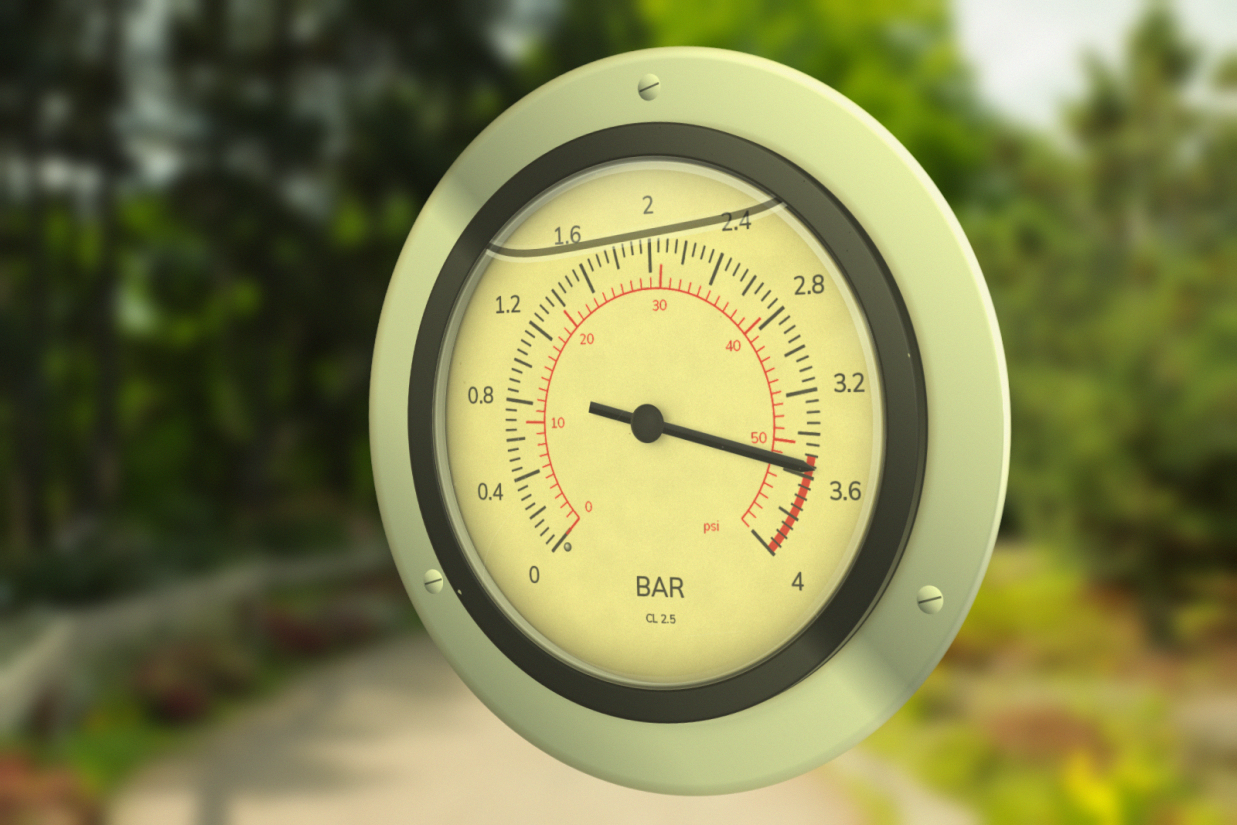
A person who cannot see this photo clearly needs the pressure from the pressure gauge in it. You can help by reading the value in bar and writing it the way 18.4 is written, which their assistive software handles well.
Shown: 3.55
